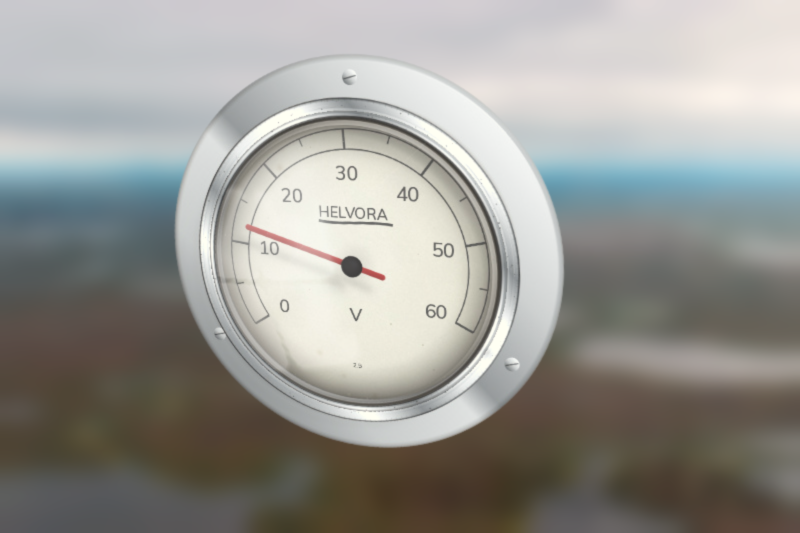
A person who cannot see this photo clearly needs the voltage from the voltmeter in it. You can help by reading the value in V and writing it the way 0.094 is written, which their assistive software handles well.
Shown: 12.5
